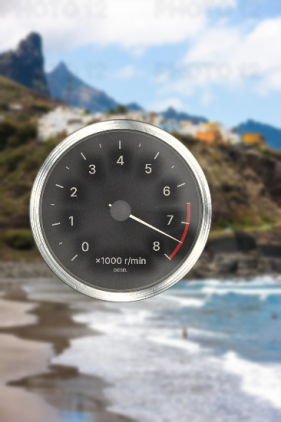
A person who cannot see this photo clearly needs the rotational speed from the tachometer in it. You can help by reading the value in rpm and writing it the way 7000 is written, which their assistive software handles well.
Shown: 7500
